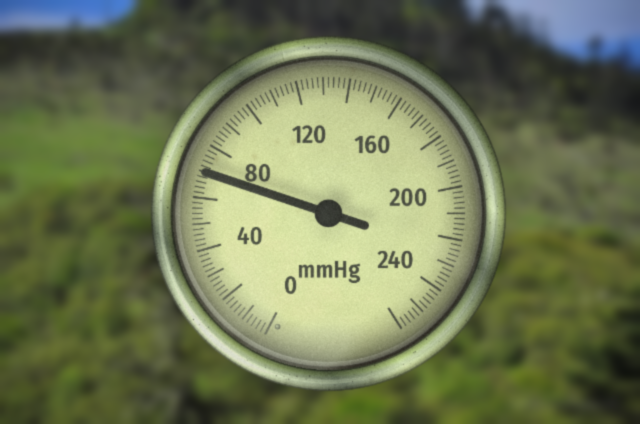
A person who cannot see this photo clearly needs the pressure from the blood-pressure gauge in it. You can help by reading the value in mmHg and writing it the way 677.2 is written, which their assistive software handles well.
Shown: 70
